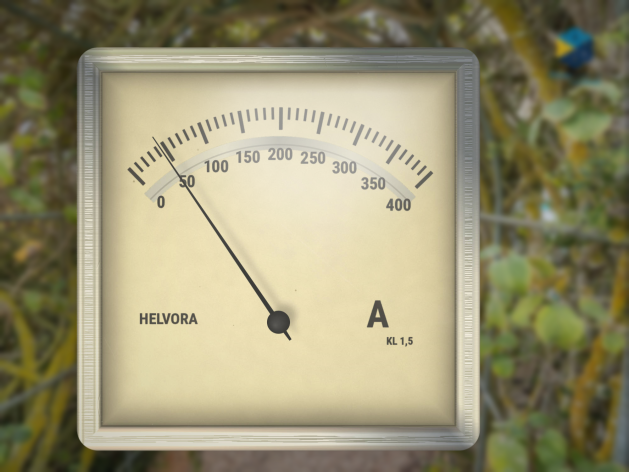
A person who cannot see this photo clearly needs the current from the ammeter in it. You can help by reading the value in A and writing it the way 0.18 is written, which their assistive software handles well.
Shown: 45
